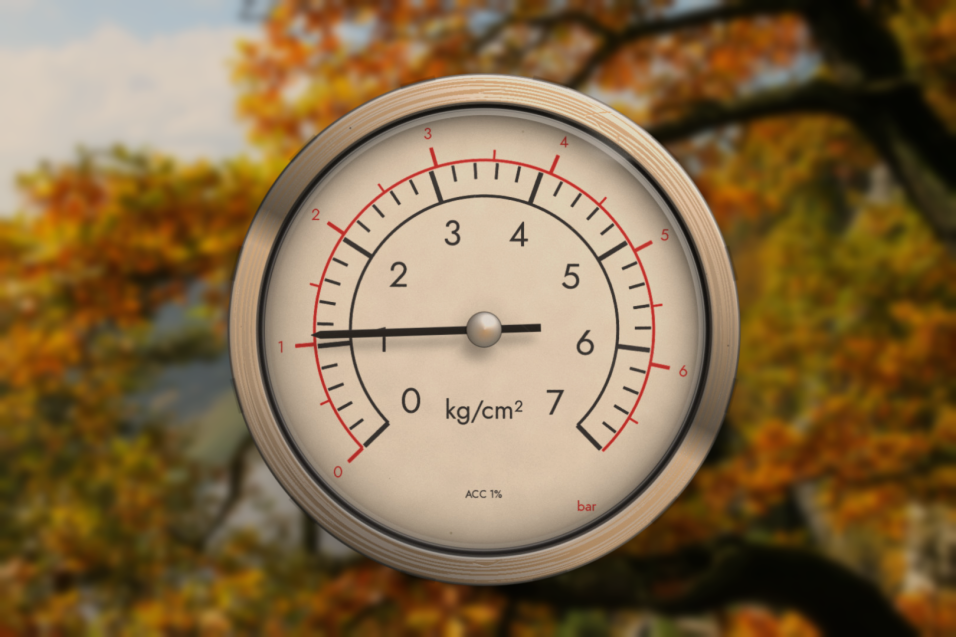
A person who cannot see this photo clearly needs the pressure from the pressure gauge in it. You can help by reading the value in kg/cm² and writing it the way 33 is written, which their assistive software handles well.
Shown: 1.1
